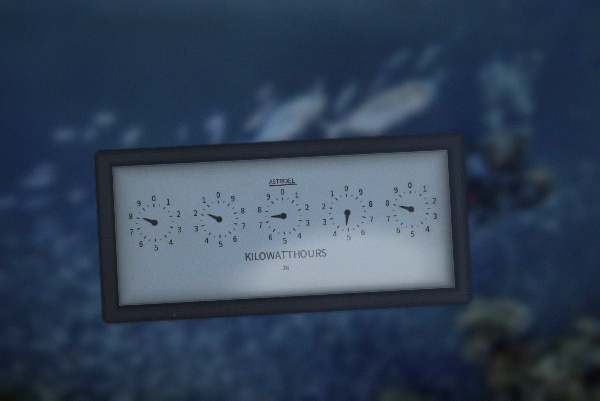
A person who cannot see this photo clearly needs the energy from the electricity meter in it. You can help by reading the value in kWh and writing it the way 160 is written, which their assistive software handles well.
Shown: 81748
